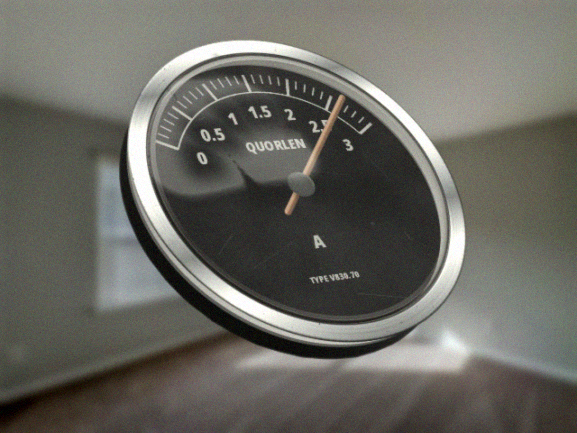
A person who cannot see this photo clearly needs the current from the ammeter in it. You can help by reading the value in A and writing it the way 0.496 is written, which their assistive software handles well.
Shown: 2.6
